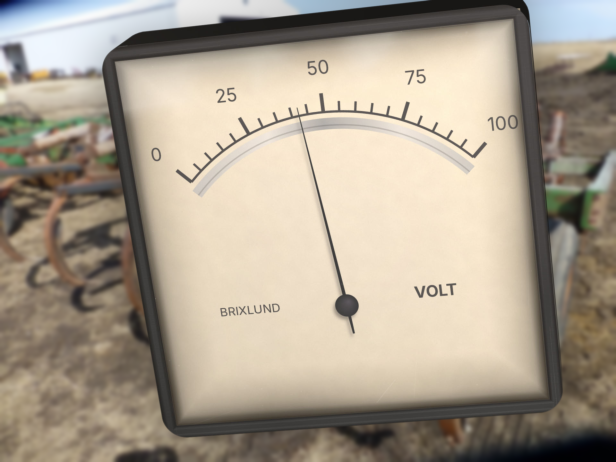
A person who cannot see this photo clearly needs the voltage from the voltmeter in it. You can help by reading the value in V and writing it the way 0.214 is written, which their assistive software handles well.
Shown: 42.5
